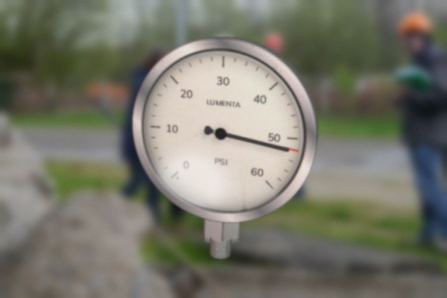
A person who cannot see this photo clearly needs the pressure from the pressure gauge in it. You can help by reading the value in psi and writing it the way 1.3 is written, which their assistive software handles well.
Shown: 52
